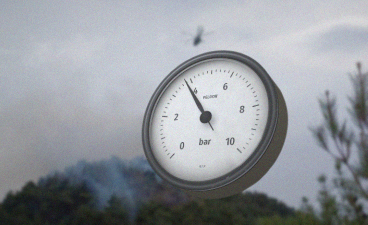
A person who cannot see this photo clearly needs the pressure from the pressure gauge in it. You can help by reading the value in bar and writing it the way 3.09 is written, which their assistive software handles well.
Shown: 3.8
